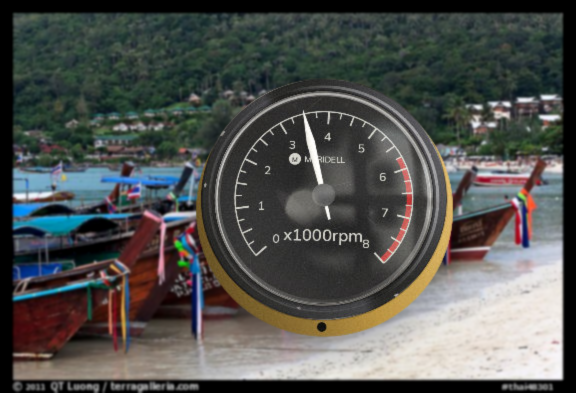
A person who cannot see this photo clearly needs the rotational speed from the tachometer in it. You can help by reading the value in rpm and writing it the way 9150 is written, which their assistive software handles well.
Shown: 3500
